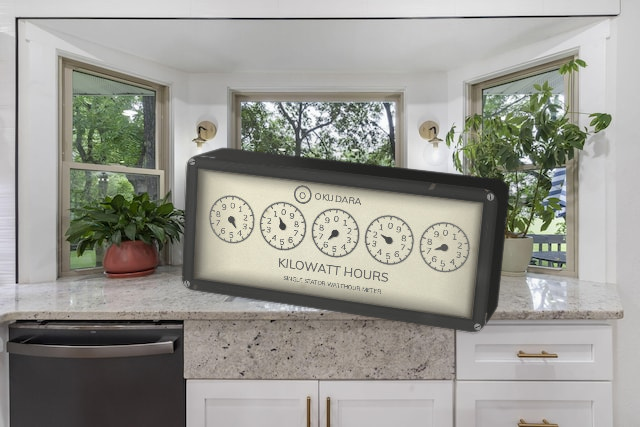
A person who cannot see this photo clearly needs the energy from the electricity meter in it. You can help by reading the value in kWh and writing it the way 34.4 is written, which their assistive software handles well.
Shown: 40617
